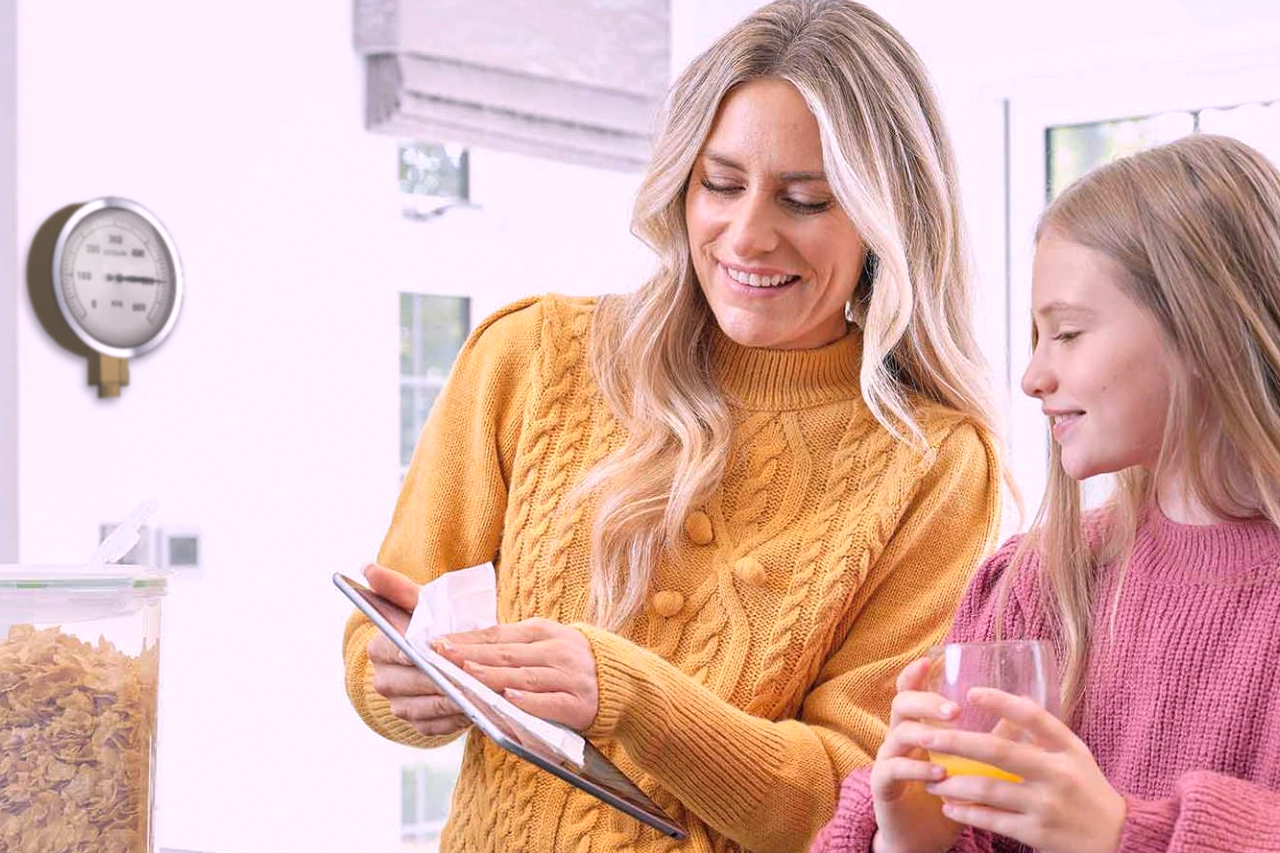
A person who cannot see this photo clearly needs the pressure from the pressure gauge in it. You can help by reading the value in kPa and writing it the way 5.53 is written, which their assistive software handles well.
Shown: 500
